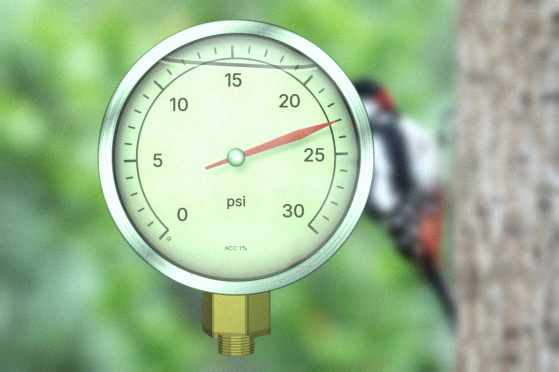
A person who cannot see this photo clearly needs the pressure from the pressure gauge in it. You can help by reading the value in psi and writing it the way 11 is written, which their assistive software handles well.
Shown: 23
